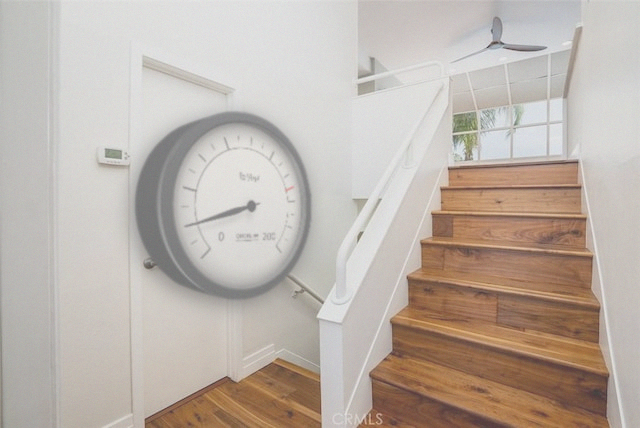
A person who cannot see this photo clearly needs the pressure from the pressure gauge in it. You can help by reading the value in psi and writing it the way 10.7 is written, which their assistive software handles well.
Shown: 20
